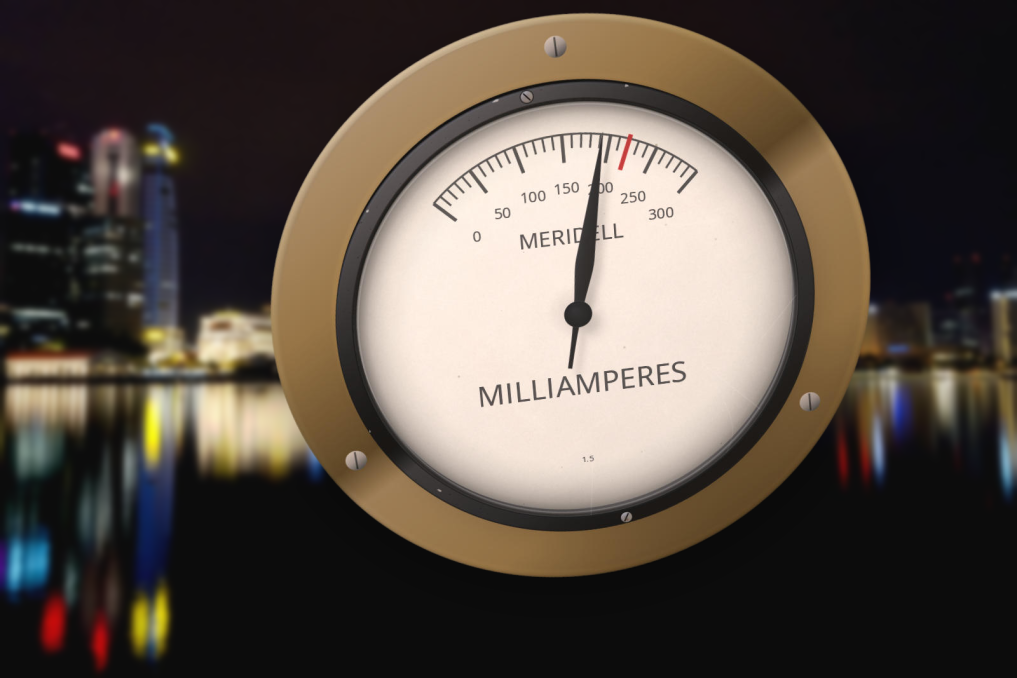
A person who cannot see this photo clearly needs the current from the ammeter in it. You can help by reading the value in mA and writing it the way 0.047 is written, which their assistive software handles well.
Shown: 190
